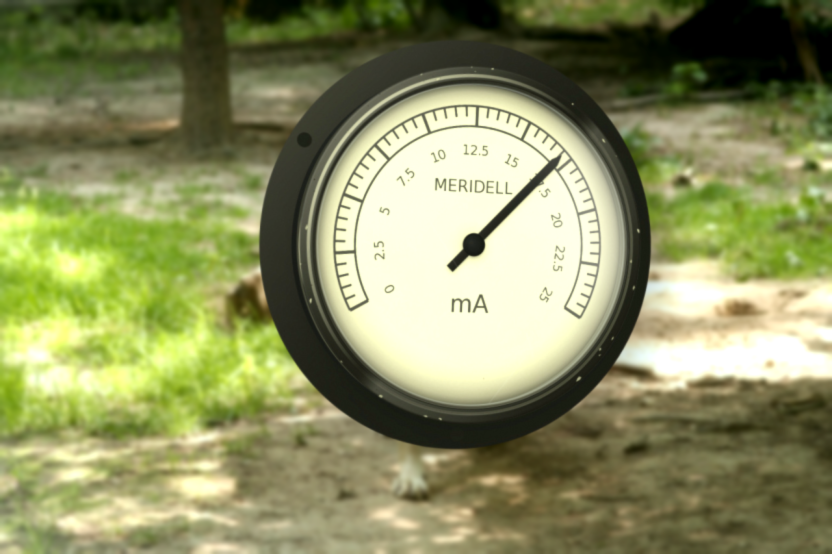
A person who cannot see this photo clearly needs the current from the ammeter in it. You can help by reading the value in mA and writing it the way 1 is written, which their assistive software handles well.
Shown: 17
